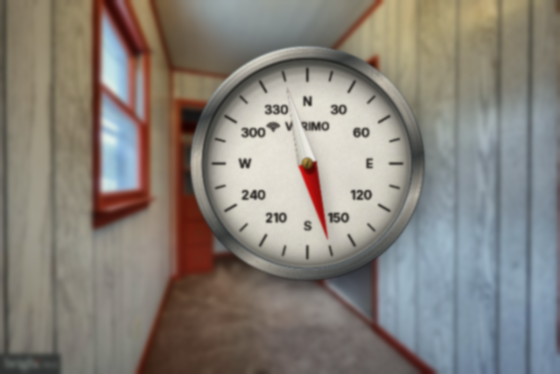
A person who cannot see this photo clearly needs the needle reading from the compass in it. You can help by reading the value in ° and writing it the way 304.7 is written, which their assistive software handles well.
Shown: 165
